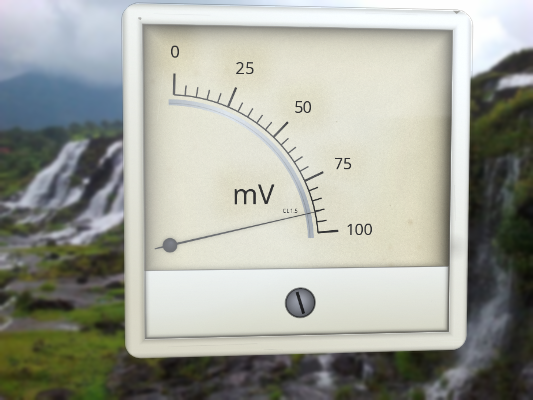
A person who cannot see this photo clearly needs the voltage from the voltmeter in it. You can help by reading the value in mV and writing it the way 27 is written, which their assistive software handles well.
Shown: 90
